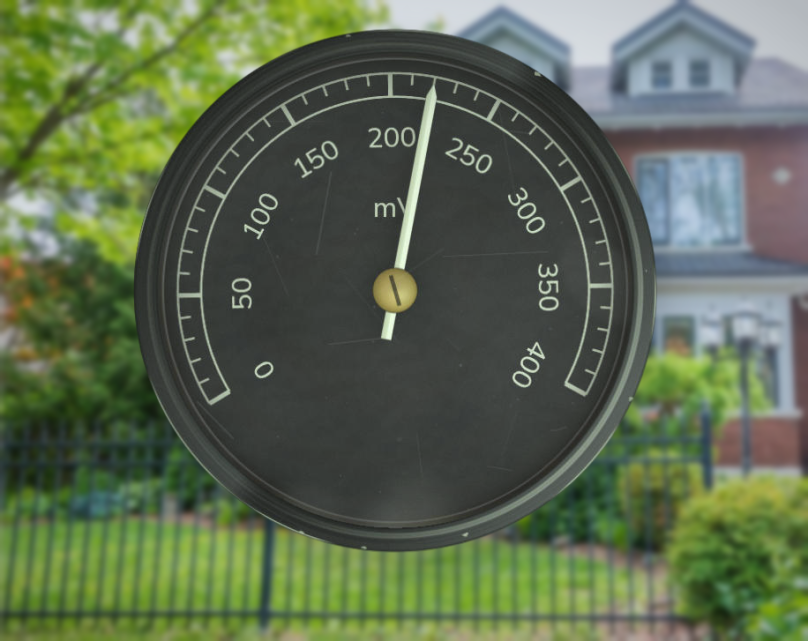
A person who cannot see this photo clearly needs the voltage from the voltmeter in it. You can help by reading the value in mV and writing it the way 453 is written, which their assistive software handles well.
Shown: 220
